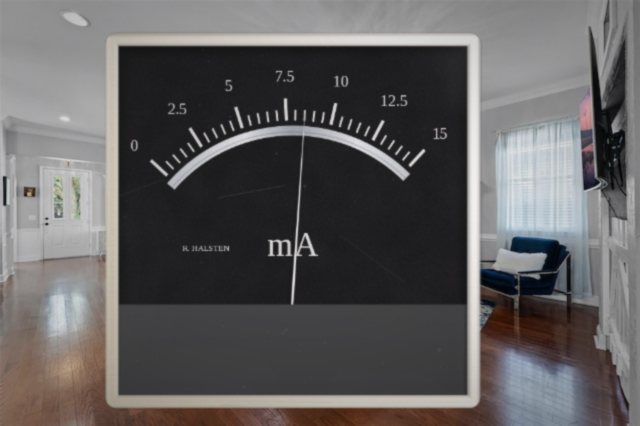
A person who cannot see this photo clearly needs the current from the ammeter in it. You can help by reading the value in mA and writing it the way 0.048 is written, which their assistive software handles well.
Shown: 8.5
